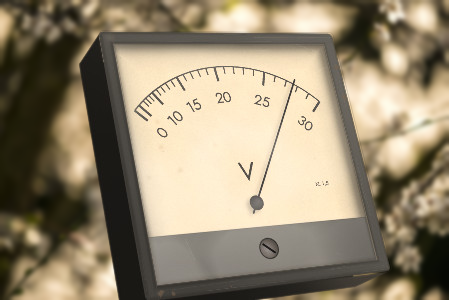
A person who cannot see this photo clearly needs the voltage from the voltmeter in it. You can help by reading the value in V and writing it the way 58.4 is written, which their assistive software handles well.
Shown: 27.5
